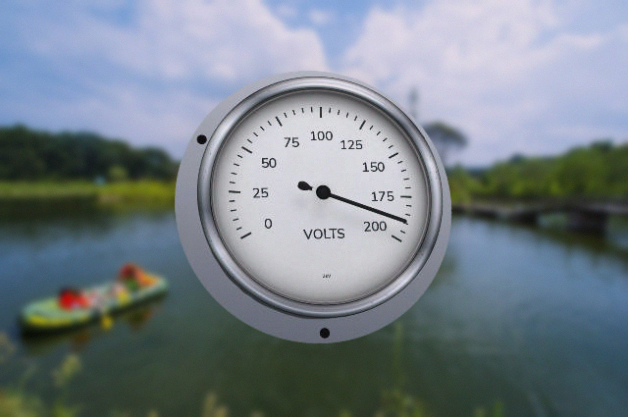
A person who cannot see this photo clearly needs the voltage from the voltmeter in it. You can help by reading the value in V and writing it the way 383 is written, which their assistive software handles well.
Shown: 190
